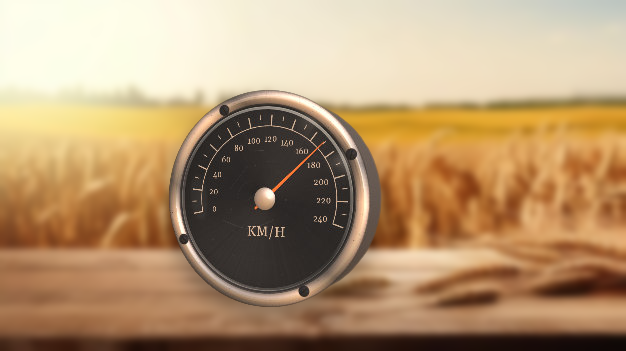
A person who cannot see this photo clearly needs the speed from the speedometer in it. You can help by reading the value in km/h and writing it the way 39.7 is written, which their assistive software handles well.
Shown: 170
